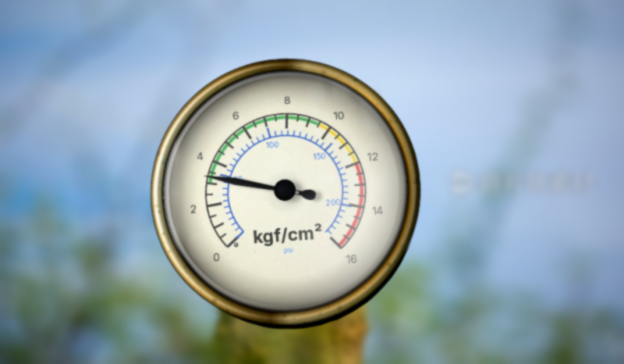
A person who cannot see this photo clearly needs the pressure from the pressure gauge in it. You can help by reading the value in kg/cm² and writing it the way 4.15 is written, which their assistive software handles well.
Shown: 3.25
